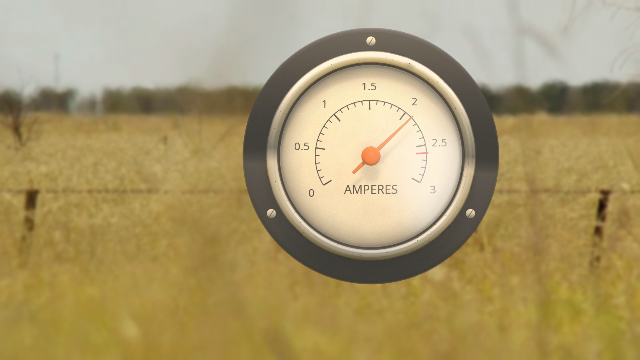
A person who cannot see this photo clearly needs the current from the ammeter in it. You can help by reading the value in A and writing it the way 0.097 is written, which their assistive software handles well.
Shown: 2.1
